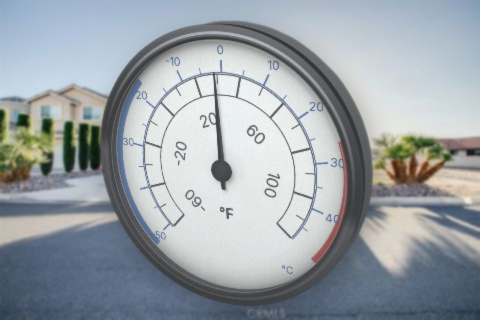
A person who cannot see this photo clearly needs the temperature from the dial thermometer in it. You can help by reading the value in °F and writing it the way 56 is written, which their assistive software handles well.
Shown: 30
